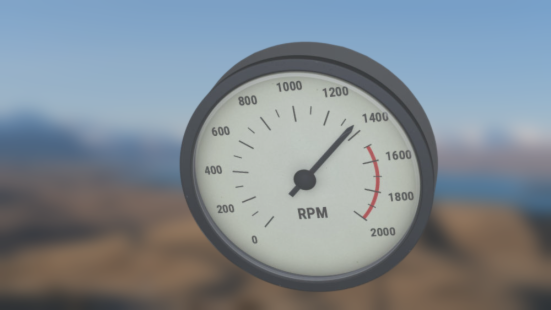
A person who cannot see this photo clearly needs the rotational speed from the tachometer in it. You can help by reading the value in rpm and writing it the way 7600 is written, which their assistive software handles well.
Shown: 1350
